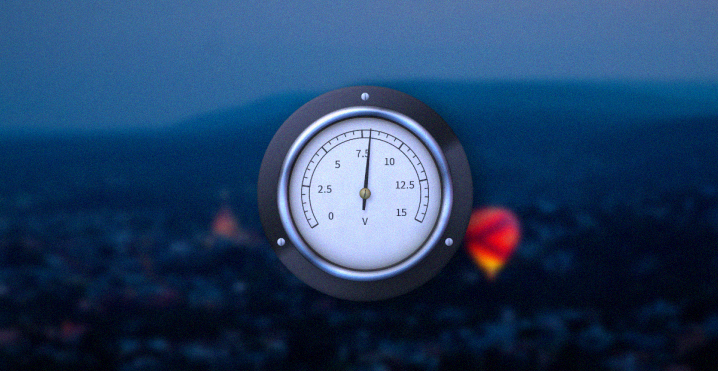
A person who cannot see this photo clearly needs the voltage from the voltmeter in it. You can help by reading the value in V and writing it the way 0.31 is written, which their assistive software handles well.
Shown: 8
